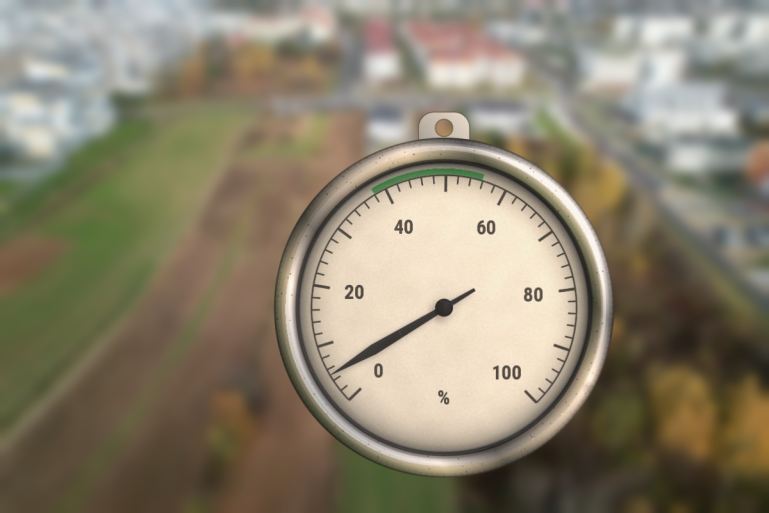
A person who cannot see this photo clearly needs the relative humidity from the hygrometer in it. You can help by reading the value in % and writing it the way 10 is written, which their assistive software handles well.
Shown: 5
